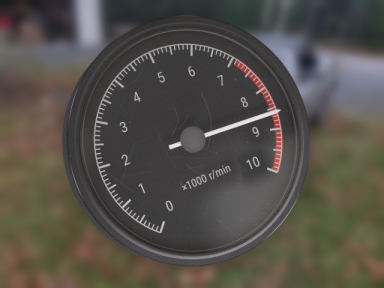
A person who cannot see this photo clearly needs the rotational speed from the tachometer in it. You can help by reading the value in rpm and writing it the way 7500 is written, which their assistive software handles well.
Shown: 8600
